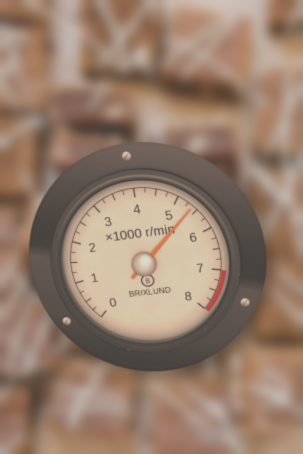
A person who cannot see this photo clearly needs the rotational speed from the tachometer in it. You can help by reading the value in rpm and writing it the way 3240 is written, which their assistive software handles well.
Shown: 5375
